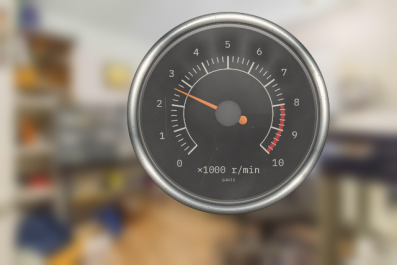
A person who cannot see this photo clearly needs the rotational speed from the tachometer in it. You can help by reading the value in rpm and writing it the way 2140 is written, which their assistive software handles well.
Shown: 2600
